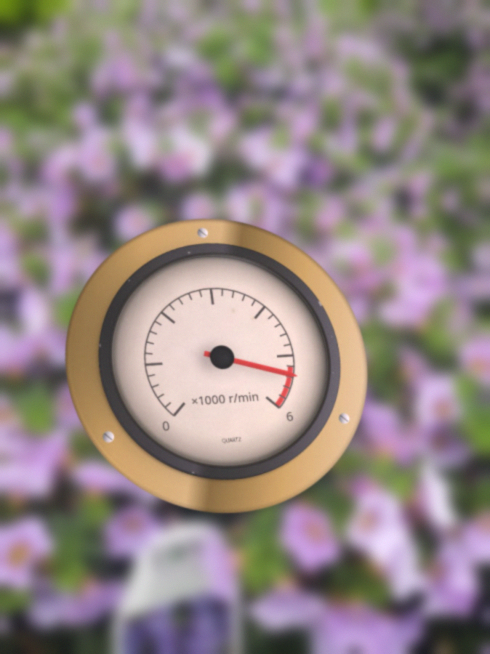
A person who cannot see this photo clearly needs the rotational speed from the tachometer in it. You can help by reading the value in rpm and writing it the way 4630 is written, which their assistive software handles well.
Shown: 5400
